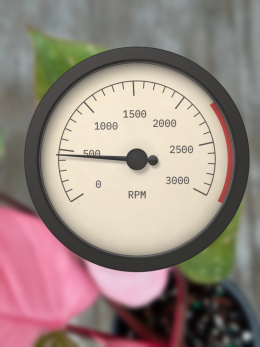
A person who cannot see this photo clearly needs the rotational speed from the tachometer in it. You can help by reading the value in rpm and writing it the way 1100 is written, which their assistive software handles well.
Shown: 450
